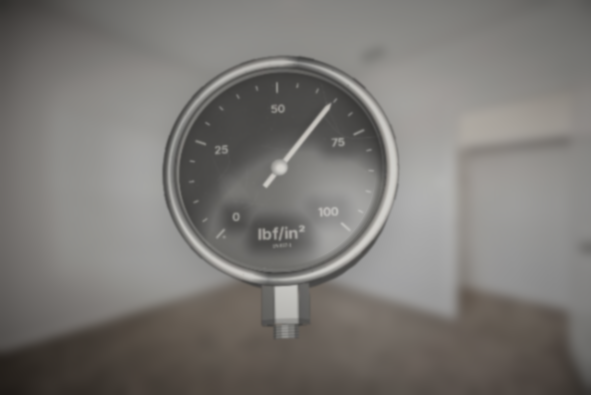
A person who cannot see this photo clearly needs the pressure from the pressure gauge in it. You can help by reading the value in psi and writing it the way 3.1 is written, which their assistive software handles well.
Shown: 65
